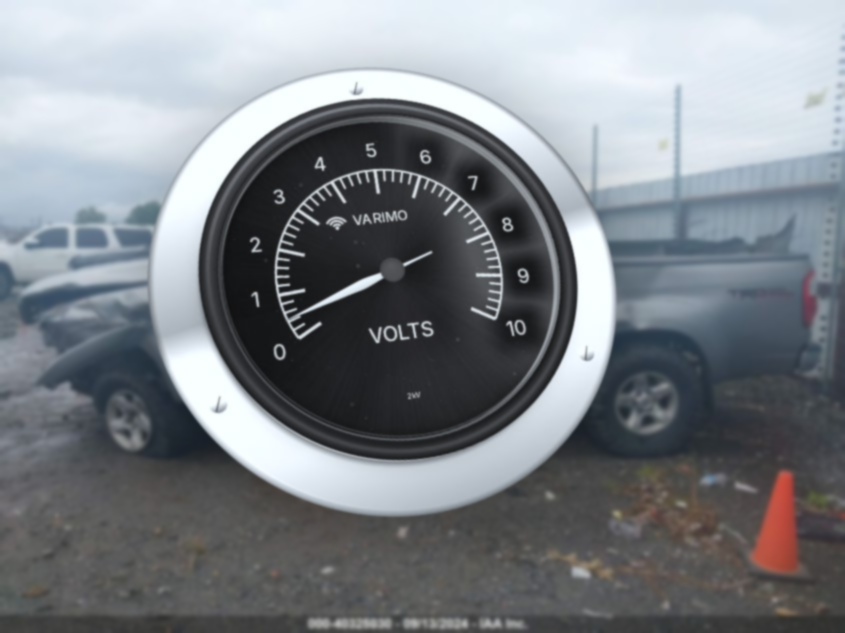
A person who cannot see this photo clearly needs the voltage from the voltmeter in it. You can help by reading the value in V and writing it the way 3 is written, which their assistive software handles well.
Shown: 0.4
